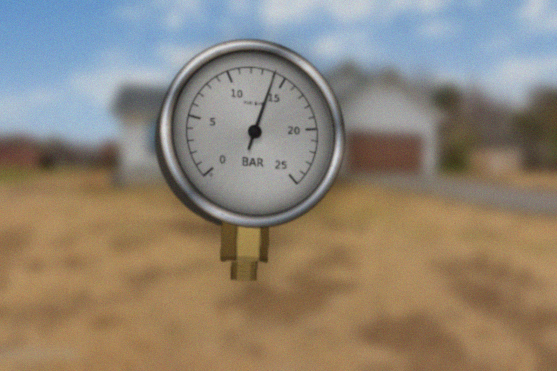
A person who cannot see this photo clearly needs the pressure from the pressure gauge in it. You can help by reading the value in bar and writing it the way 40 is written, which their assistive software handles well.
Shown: 14
